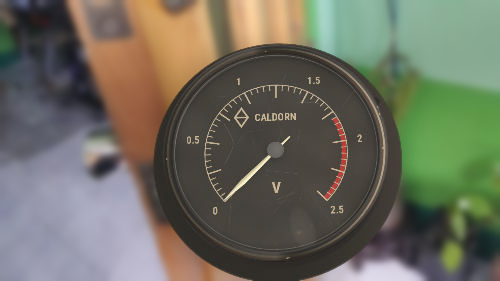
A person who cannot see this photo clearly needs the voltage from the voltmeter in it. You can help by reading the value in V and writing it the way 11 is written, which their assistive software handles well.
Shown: 0
